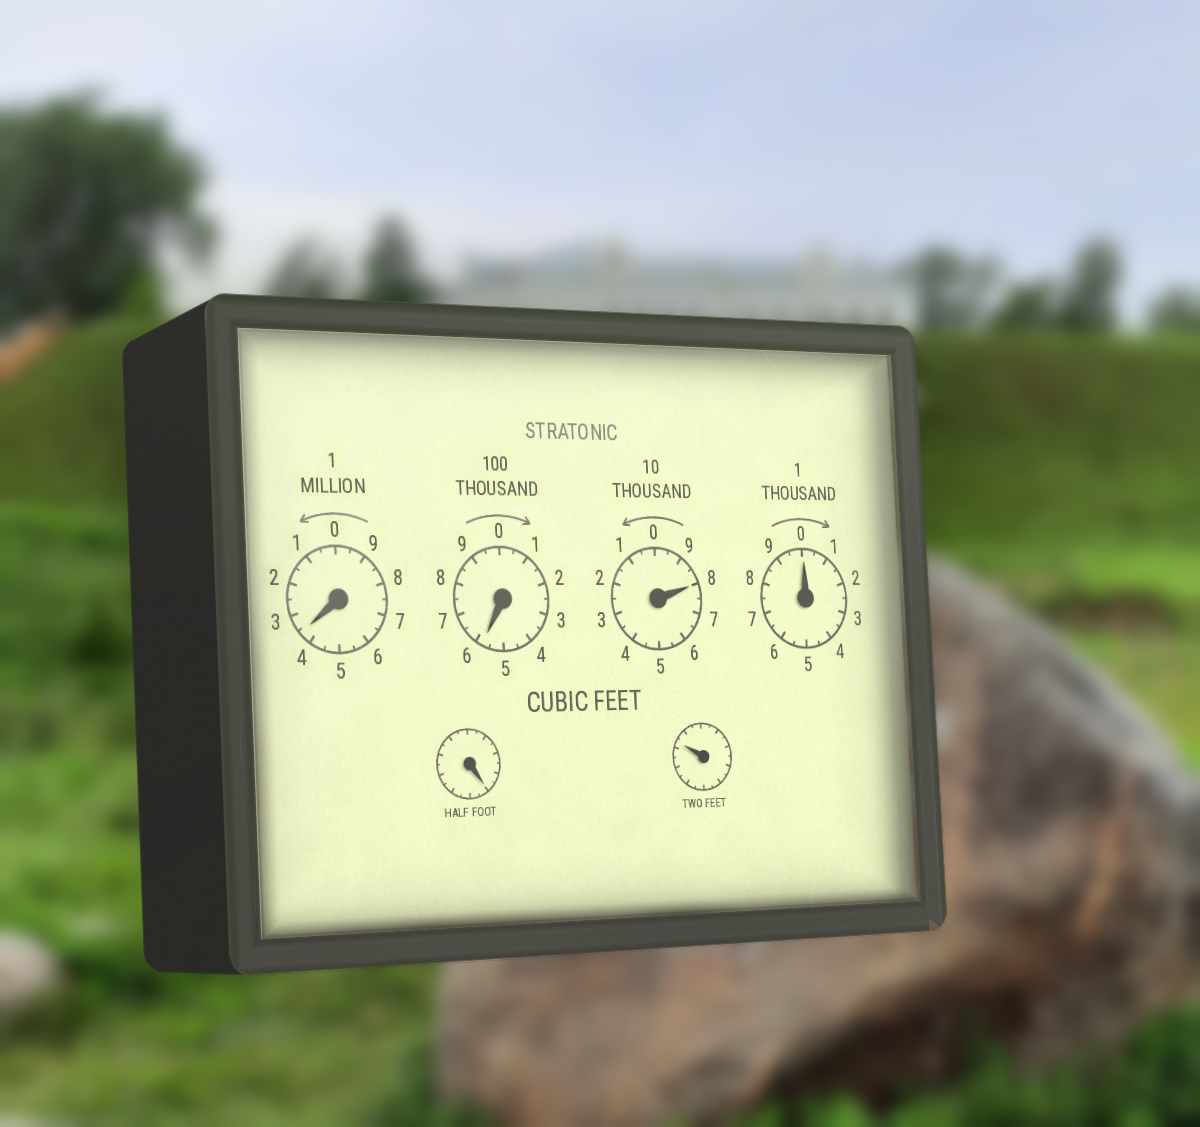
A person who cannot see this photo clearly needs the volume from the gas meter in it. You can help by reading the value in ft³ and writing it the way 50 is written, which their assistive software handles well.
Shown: 358000
